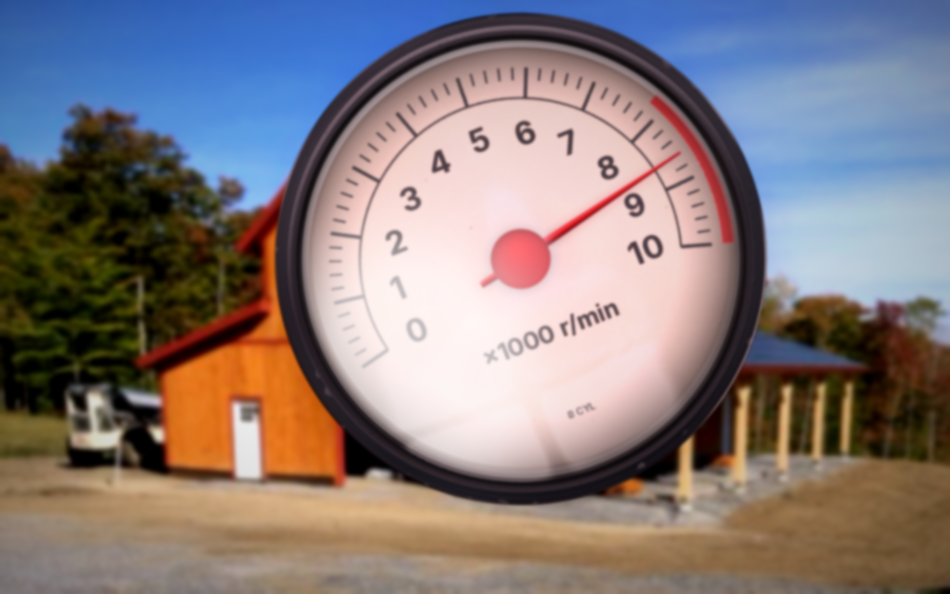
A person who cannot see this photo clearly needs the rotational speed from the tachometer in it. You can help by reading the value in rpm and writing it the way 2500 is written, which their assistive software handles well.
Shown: 8600
